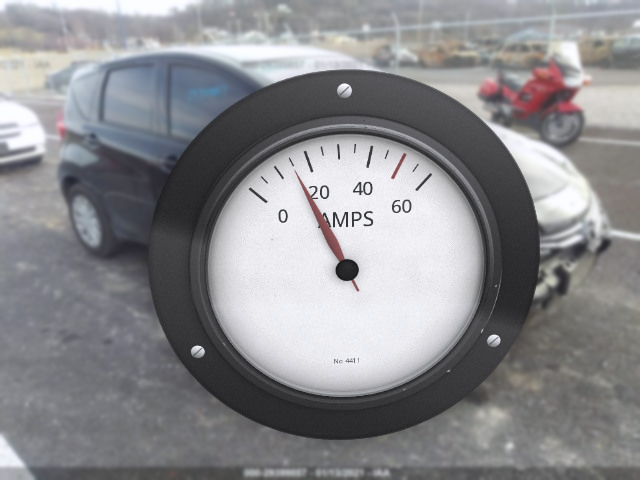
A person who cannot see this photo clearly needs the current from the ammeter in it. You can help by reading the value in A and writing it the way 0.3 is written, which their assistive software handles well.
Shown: 15
